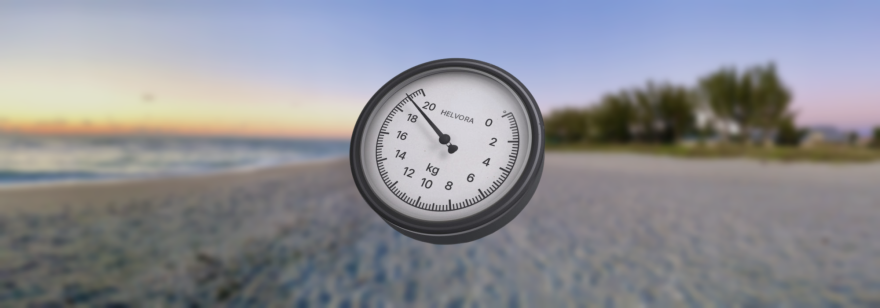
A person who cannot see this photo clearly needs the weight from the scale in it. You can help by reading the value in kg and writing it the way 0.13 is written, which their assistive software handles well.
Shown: 19
